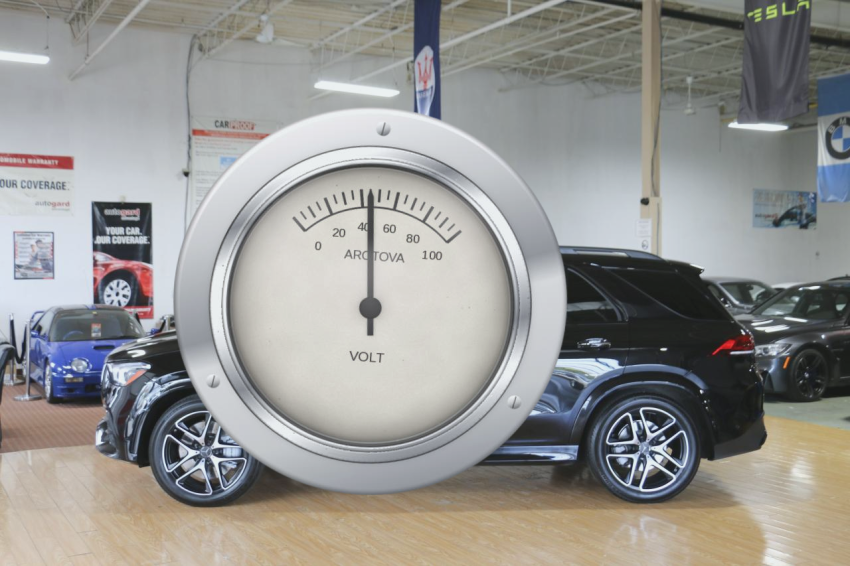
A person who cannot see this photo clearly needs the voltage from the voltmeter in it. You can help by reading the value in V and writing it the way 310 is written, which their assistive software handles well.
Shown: 45
